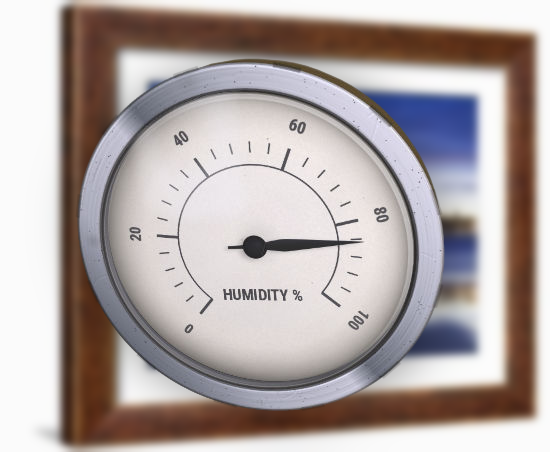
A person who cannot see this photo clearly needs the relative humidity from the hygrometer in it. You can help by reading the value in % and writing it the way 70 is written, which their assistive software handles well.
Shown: 84
